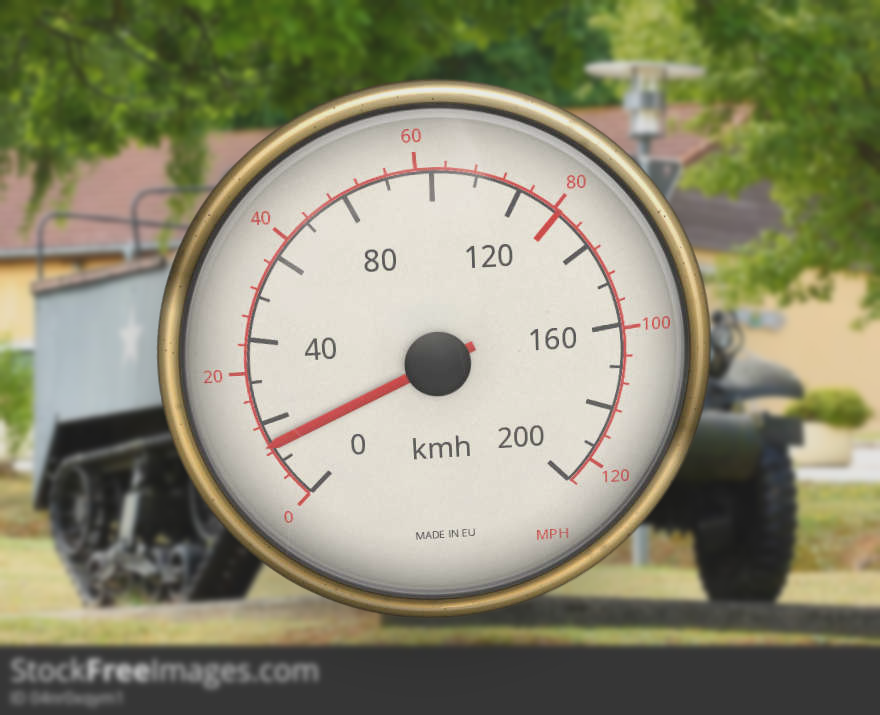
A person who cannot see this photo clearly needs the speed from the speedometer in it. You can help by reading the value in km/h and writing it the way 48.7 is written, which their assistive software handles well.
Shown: 15
